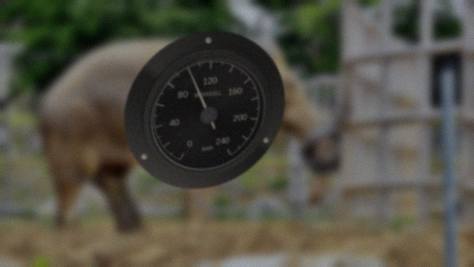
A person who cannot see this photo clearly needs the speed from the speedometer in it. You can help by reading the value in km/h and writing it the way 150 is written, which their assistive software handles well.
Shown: 100
